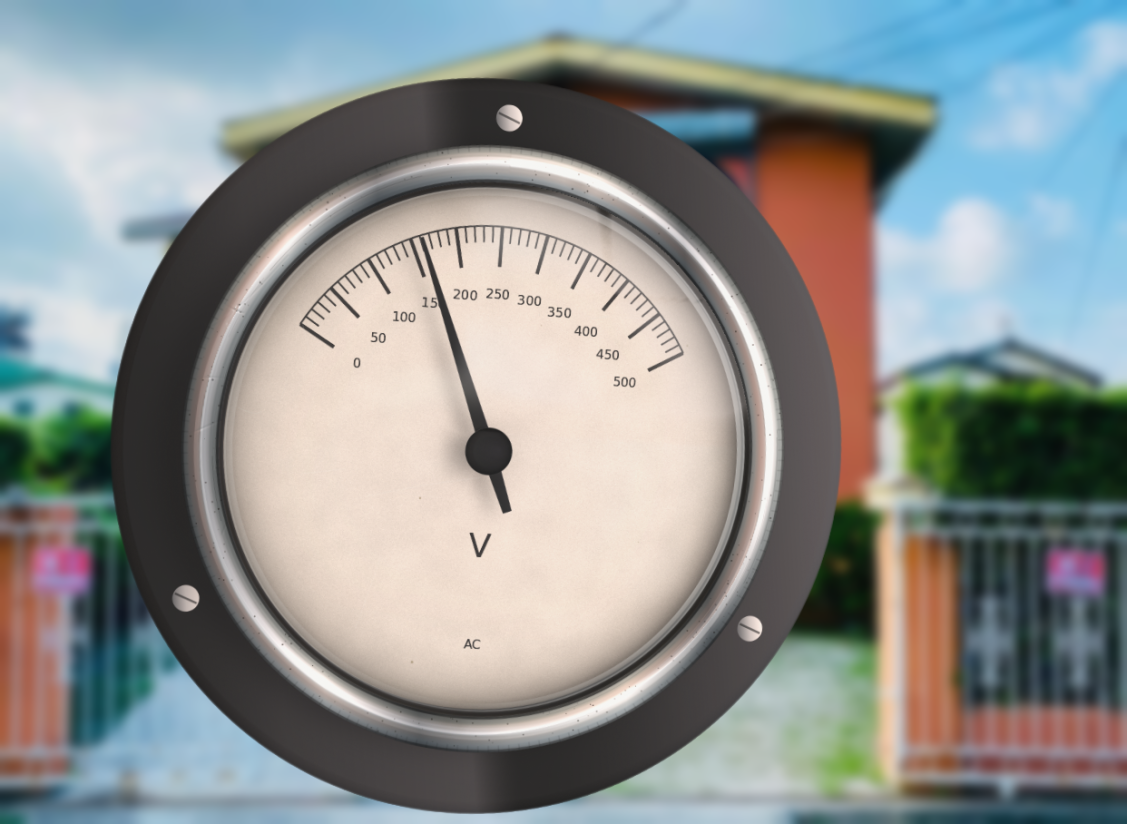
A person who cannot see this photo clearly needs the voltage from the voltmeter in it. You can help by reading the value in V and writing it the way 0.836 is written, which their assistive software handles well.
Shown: 160
